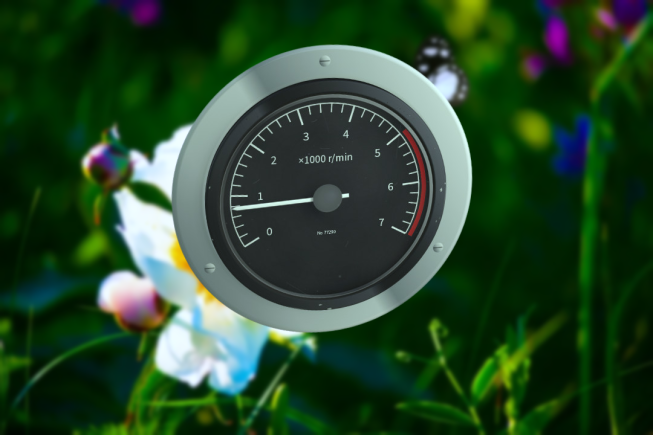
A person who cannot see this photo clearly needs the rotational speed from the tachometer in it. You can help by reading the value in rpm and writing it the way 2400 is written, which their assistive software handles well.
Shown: 800
